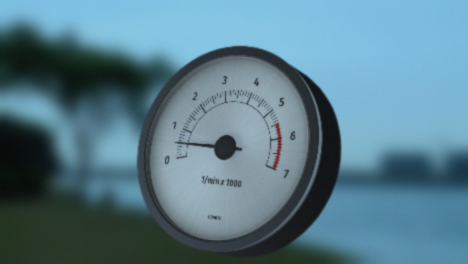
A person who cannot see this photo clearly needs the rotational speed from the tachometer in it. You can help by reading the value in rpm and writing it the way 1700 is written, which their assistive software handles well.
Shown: 500
